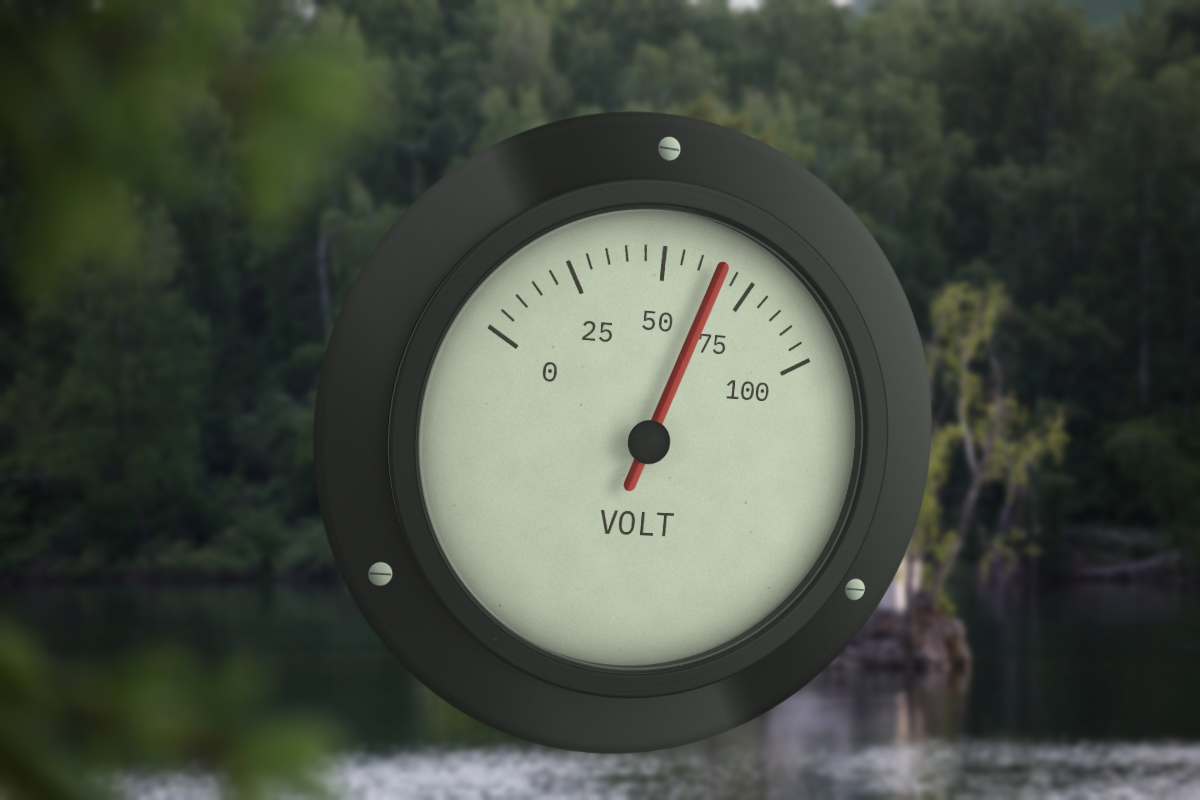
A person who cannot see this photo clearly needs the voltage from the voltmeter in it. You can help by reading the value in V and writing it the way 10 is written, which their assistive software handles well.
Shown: 65
